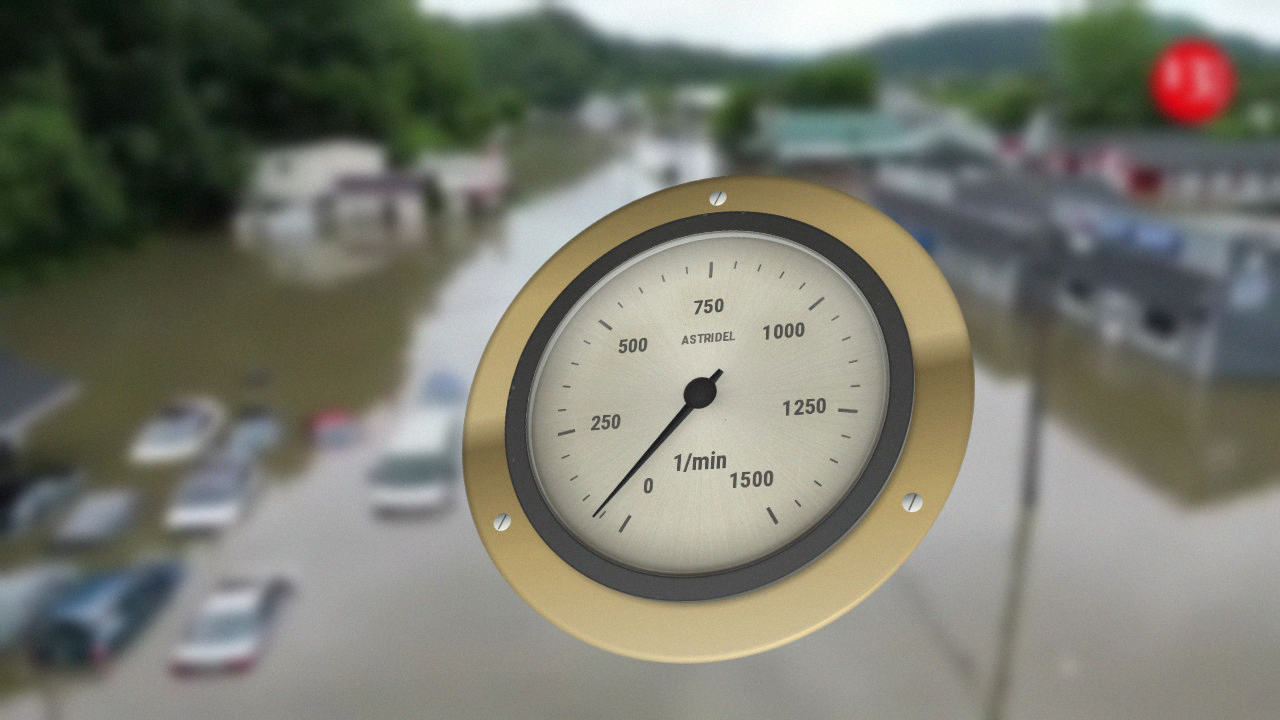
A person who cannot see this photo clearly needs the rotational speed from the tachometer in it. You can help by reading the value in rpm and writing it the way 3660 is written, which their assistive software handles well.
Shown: 50
